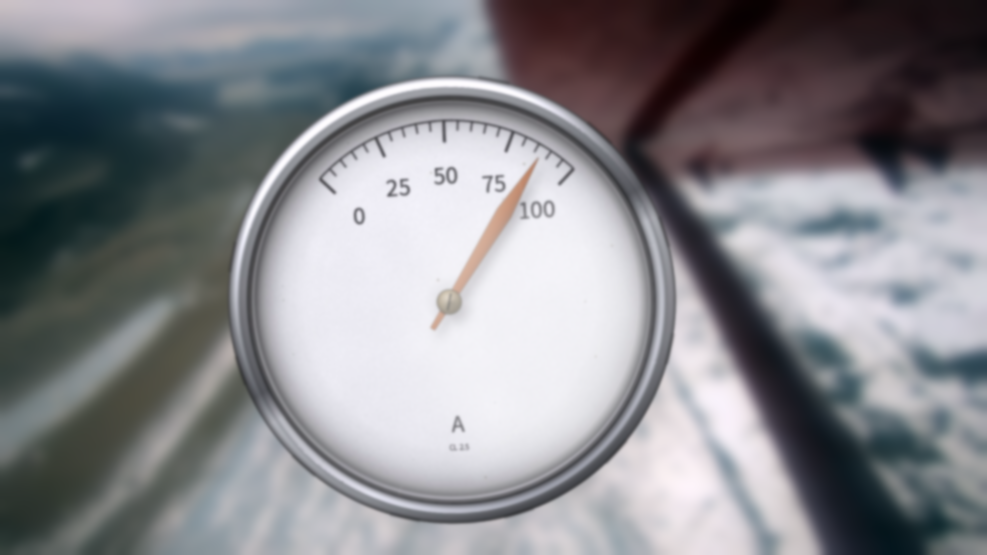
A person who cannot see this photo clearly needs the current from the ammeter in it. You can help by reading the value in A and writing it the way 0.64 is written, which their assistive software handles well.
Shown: 87.5
